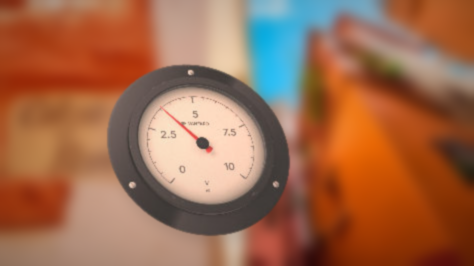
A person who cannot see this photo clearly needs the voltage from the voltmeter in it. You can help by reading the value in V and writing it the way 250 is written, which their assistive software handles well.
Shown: 3.5
